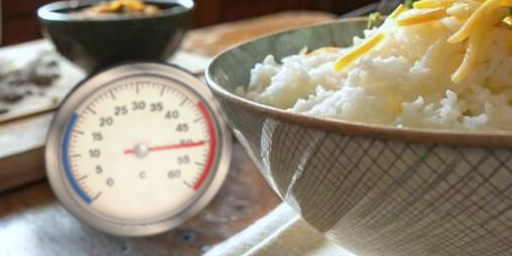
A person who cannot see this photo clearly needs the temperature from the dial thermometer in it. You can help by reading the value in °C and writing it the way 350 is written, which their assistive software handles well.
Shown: 50
